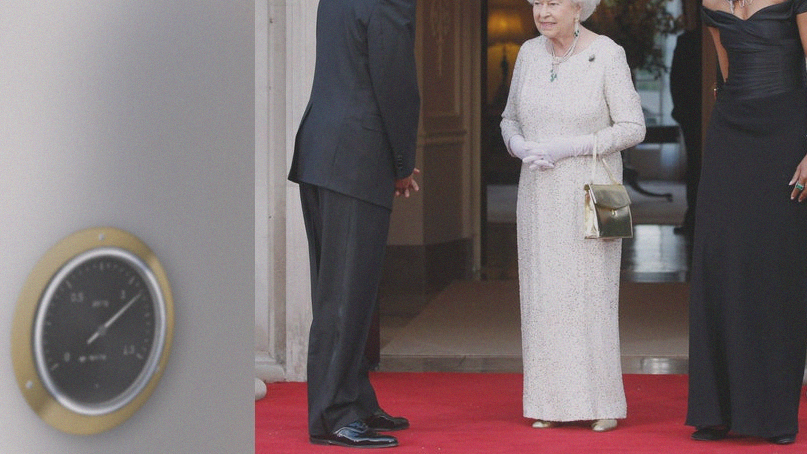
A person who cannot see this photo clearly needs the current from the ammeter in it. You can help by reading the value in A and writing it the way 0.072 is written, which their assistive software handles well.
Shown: 1.1
